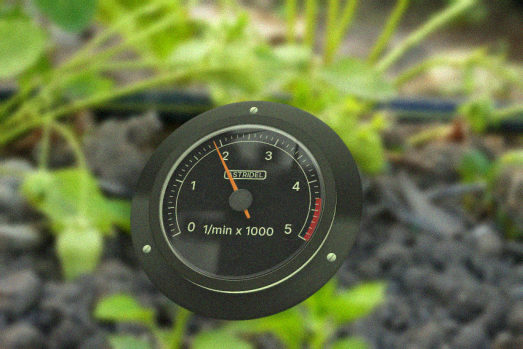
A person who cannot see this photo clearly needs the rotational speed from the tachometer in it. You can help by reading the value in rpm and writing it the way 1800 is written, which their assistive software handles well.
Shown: 1900
